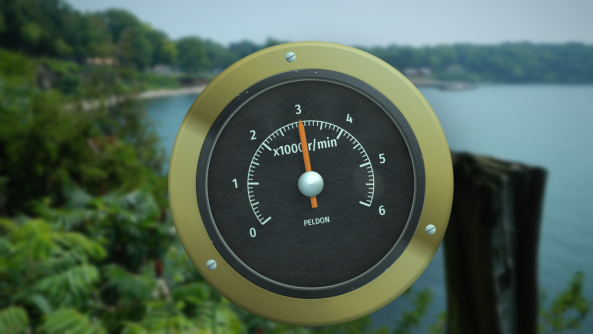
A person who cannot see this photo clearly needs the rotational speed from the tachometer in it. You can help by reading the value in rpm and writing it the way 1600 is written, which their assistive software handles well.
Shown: 3000
